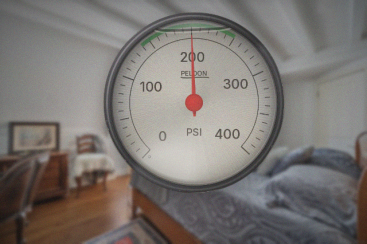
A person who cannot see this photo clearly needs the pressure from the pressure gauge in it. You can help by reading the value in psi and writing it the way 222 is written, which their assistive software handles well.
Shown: 200
